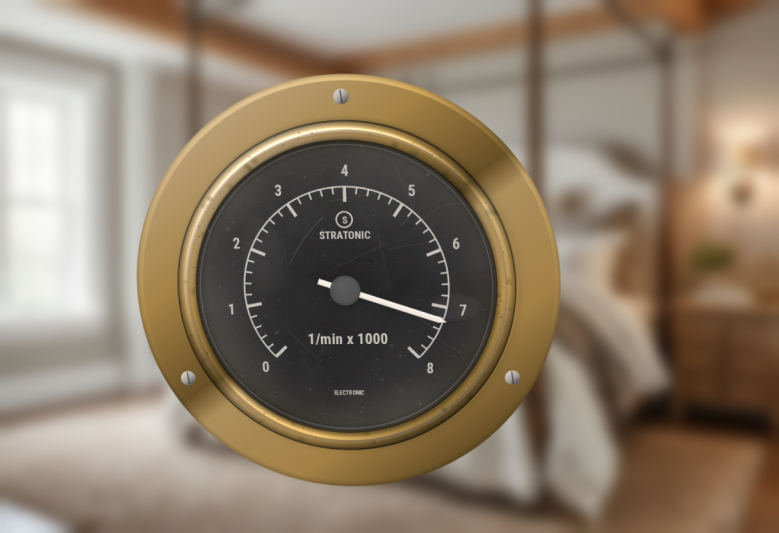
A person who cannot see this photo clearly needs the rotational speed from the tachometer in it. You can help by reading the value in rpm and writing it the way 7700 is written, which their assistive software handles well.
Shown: 7200
